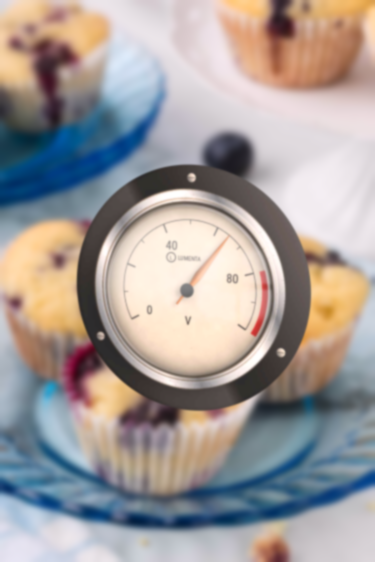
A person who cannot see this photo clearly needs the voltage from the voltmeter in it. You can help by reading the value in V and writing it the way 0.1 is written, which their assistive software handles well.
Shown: 65
